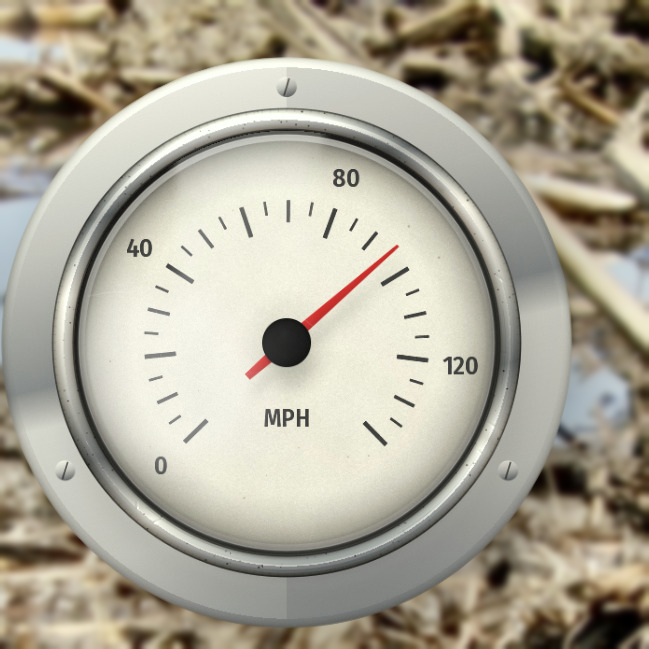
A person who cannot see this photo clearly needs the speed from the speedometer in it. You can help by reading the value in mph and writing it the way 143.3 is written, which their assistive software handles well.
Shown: 95
